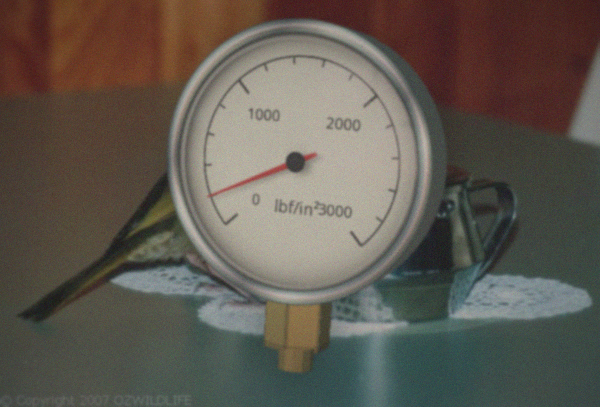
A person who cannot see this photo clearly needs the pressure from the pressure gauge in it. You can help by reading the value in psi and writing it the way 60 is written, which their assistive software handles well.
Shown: 200
